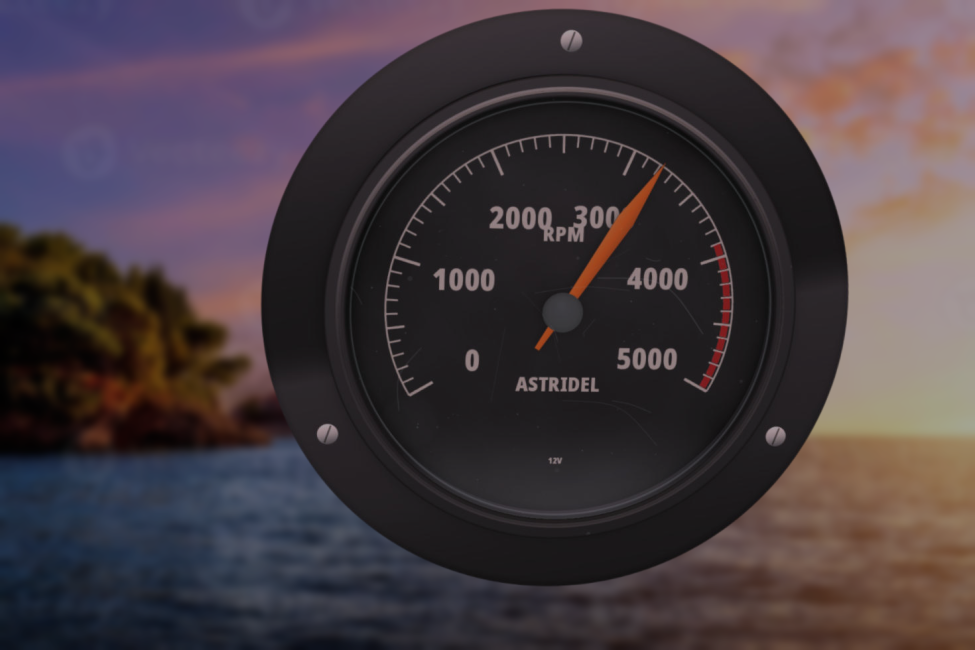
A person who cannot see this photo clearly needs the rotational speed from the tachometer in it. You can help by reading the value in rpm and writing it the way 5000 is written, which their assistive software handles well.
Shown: 3200
